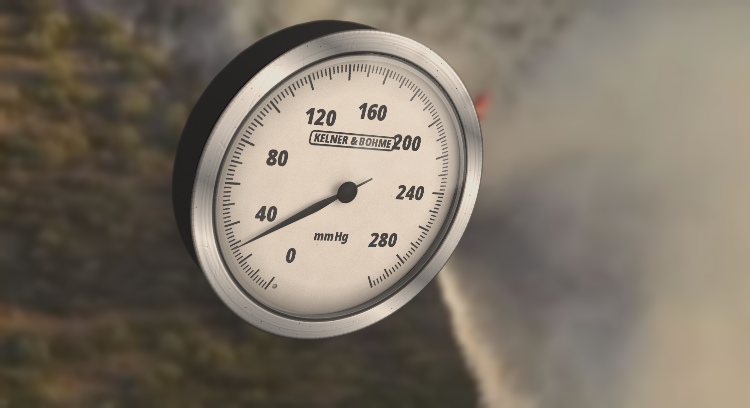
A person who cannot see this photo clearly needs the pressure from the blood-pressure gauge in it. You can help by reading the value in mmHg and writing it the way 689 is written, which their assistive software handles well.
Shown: 30
